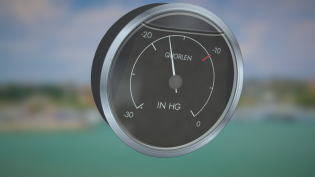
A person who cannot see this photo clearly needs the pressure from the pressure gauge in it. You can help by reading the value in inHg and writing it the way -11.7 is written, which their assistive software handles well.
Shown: -17.5
